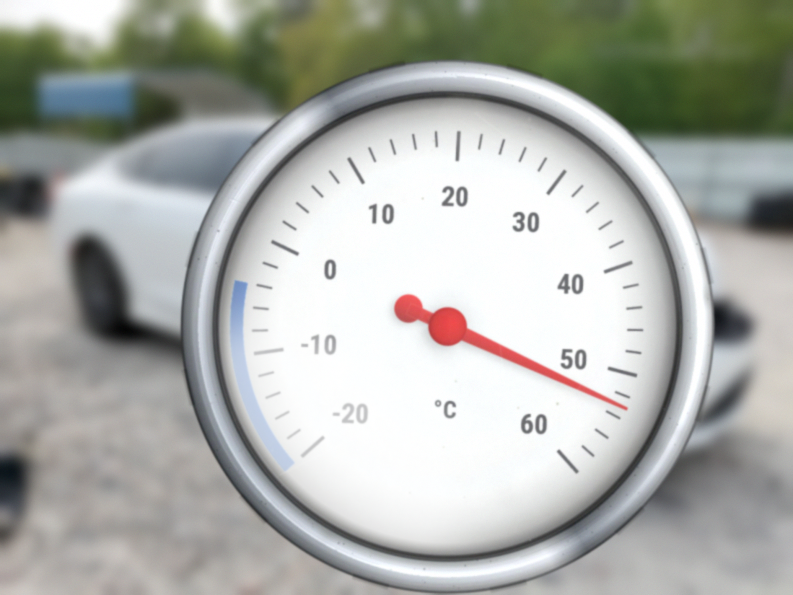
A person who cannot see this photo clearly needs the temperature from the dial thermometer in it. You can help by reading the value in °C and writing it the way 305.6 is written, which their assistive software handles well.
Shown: 53
